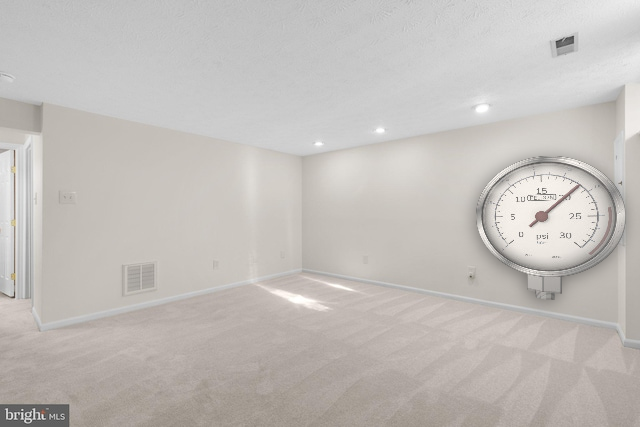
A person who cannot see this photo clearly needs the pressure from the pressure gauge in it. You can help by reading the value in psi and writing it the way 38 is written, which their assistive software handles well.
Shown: 20
